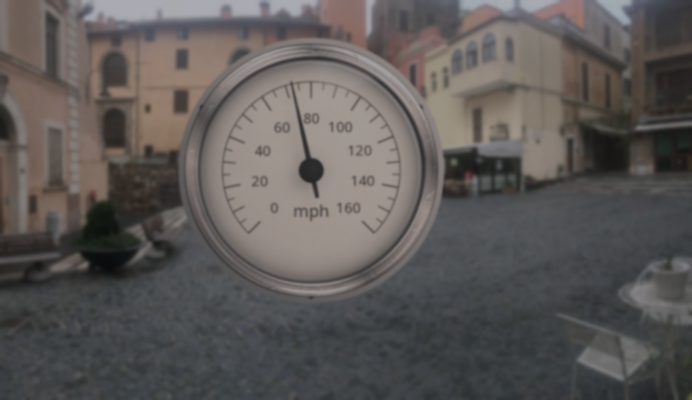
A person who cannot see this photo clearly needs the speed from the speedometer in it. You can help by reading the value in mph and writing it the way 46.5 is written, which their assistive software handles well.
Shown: 72.5
